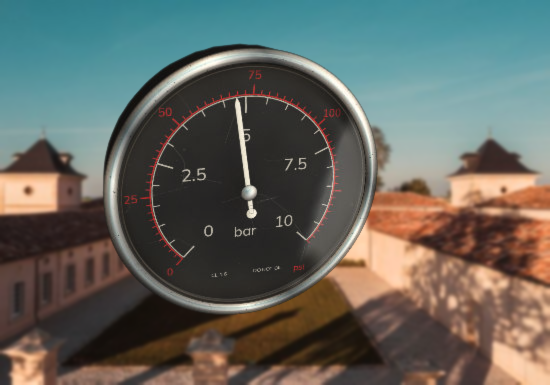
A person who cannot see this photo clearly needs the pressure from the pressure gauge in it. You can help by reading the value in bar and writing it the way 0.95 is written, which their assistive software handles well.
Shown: 4.75
